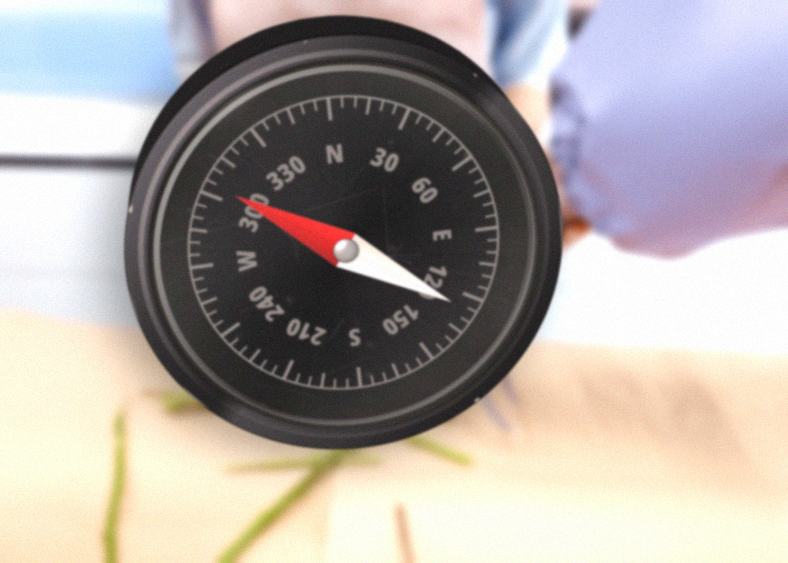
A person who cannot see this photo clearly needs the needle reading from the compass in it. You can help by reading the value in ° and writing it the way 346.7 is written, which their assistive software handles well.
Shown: 305
